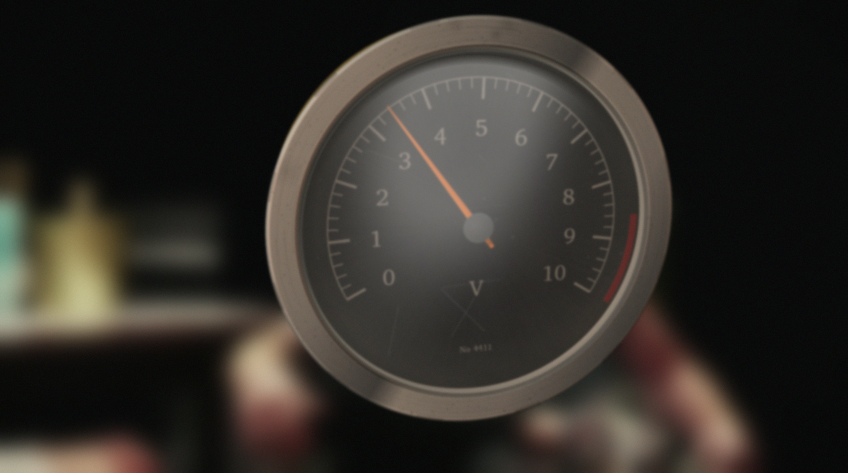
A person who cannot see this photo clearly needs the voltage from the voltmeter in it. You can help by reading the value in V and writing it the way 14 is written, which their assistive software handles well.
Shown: 3.4
